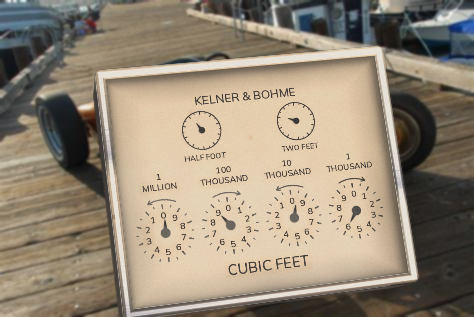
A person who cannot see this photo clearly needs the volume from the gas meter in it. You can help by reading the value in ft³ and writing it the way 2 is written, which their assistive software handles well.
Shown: 989600
